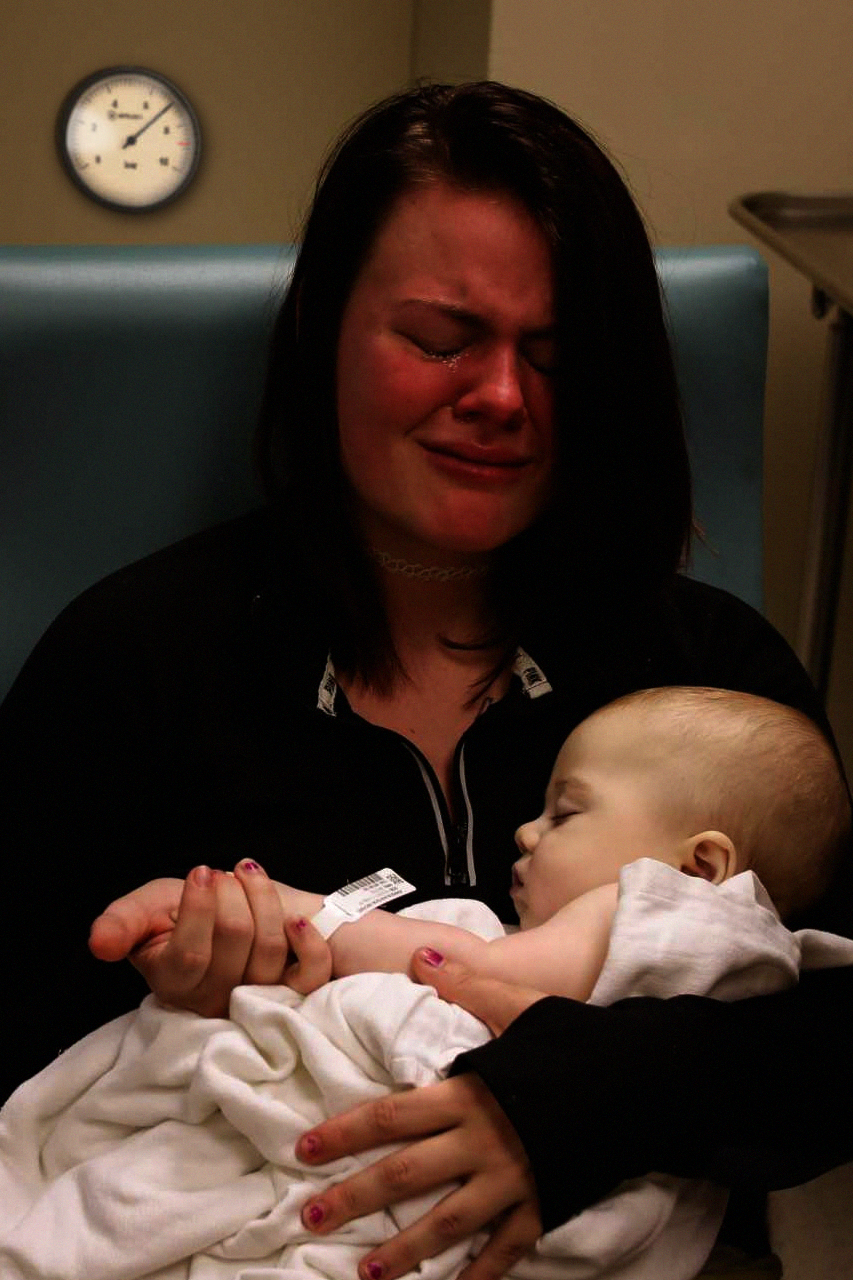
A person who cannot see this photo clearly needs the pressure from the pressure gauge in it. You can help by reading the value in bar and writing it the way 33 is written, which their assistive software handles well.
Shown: 7
